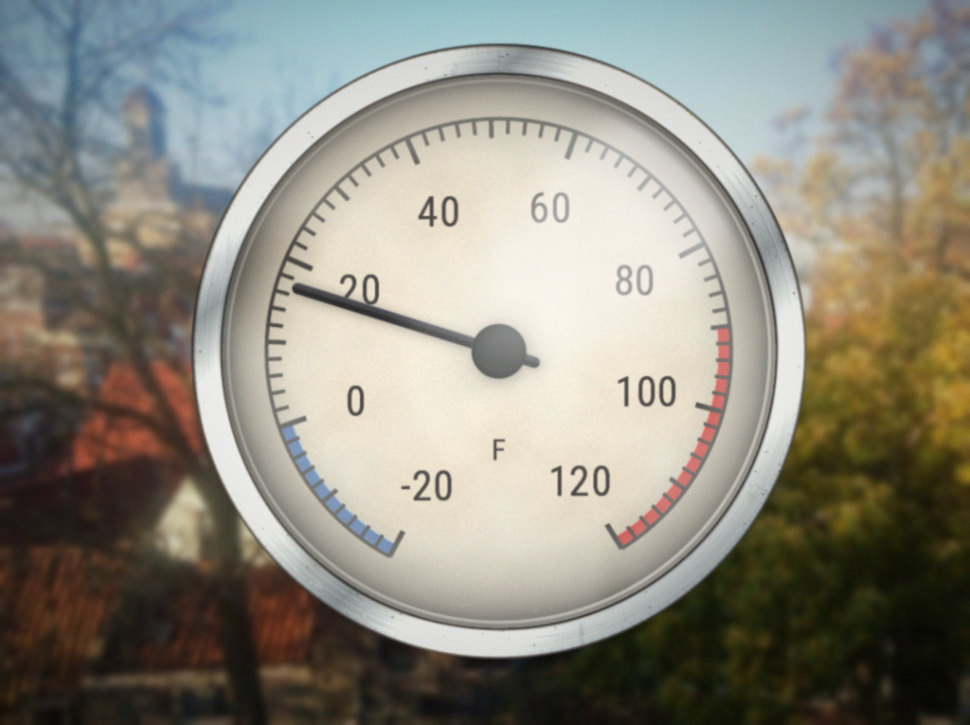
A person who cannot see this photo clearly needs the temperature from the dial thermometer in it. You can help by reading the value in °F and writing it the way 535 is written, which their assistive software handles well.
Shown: 17
